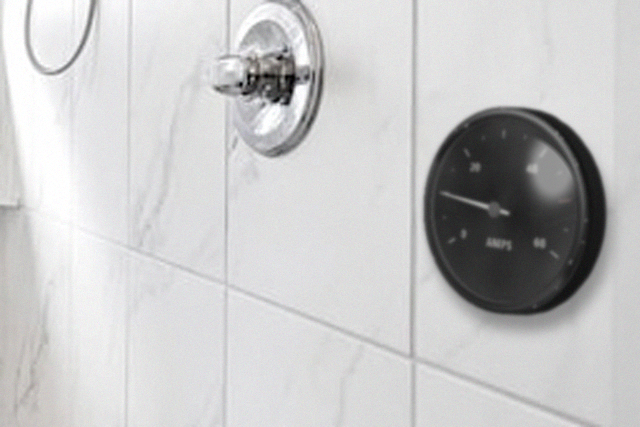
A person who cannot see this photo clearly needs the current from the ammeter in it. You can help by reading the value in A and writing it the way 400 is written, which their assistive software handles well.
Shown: 10
